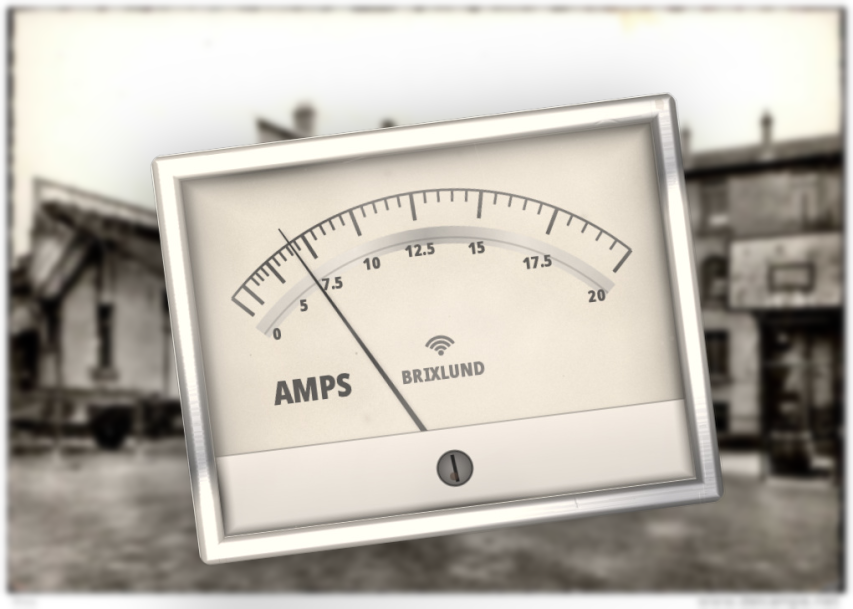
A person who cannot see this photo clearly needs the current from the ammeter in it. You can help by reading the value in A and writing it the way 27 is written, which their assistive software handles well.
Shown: 6.75
